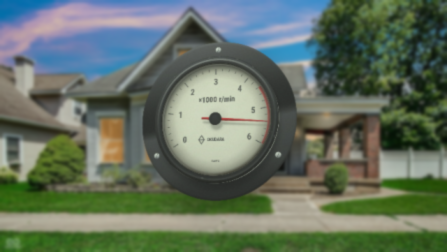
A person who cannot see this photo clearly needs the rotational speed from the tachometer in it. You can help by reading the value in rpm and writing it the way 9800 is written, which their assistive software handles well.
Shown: 5400
